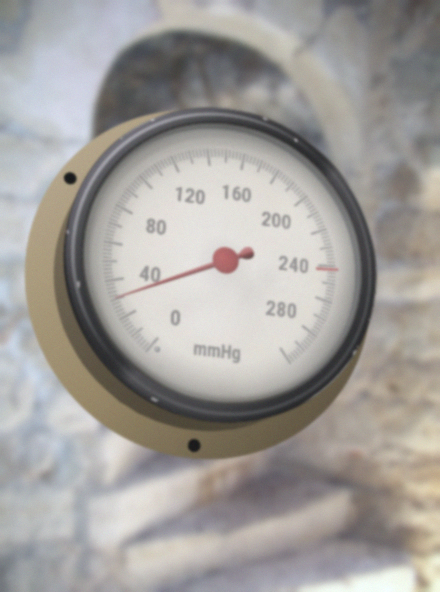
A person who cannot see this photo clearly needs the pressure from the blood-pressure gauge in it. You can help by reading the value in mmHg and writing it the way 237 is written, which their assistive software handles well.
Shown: 30
